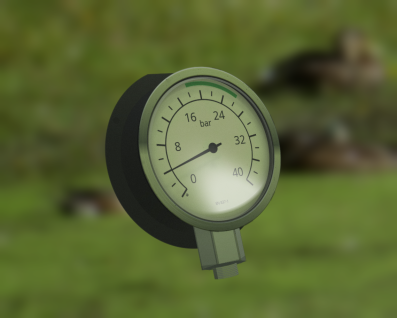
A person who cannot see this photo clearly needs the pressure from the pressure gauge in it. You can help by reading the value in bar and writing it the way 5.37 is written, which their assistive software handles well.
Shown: 4
